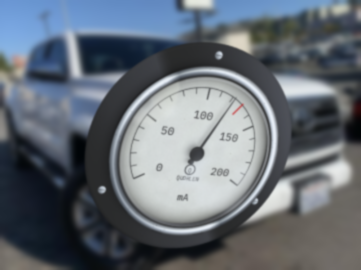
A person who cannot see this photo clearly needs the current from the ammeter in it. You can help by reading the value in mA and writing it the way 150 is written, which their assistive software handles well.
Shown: 120
